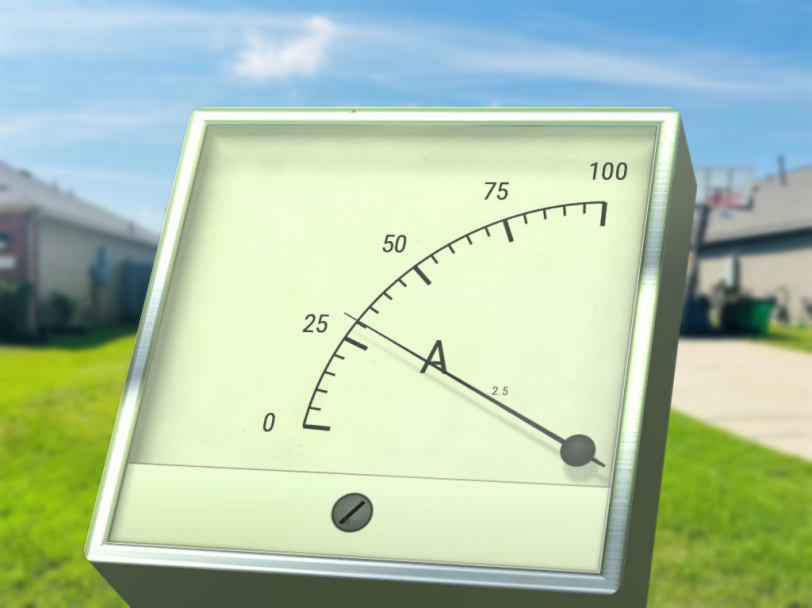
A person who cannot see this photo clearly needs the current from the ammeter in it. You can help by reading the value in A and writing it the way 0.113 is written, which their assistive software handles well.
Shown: 30
